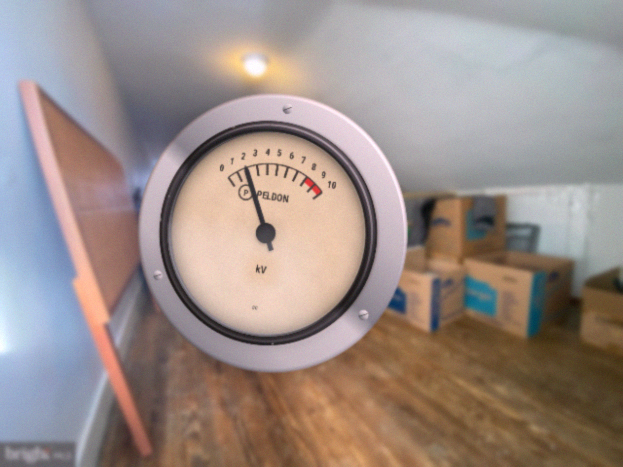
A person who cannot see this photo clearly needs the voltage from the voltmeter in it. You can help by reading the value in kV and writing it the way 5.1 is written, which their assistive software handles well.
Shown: 2
